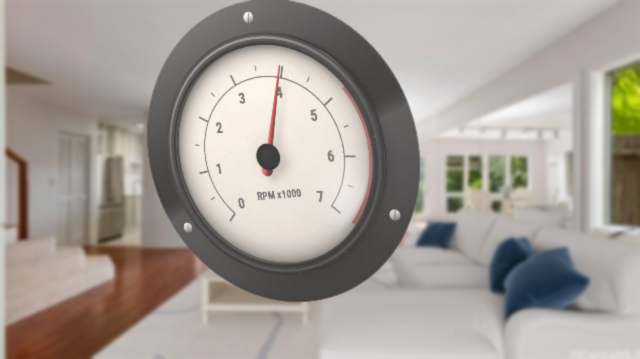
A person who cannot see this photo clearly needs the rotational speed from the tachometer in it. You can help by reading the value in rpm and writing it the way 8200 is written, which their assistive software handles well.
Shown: 4000
